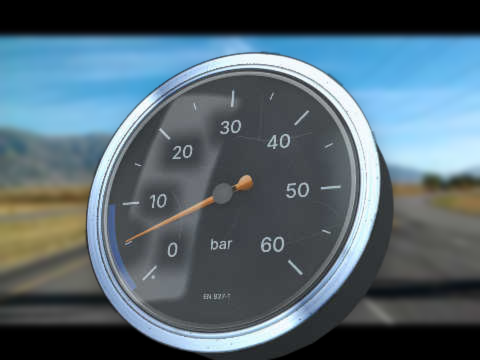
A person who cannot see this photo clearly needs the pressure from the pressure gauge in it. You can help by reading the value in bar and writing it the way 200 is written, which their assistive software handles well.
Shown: 5
